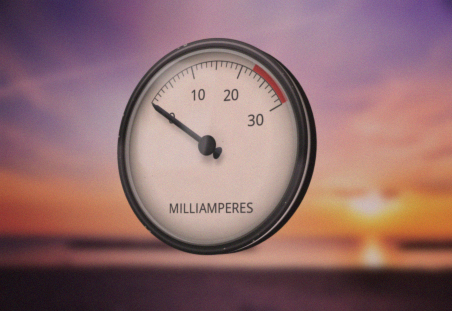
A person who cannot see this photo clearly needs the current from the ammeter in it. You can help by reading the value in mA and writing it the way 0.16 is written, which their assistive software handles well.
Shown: 0
